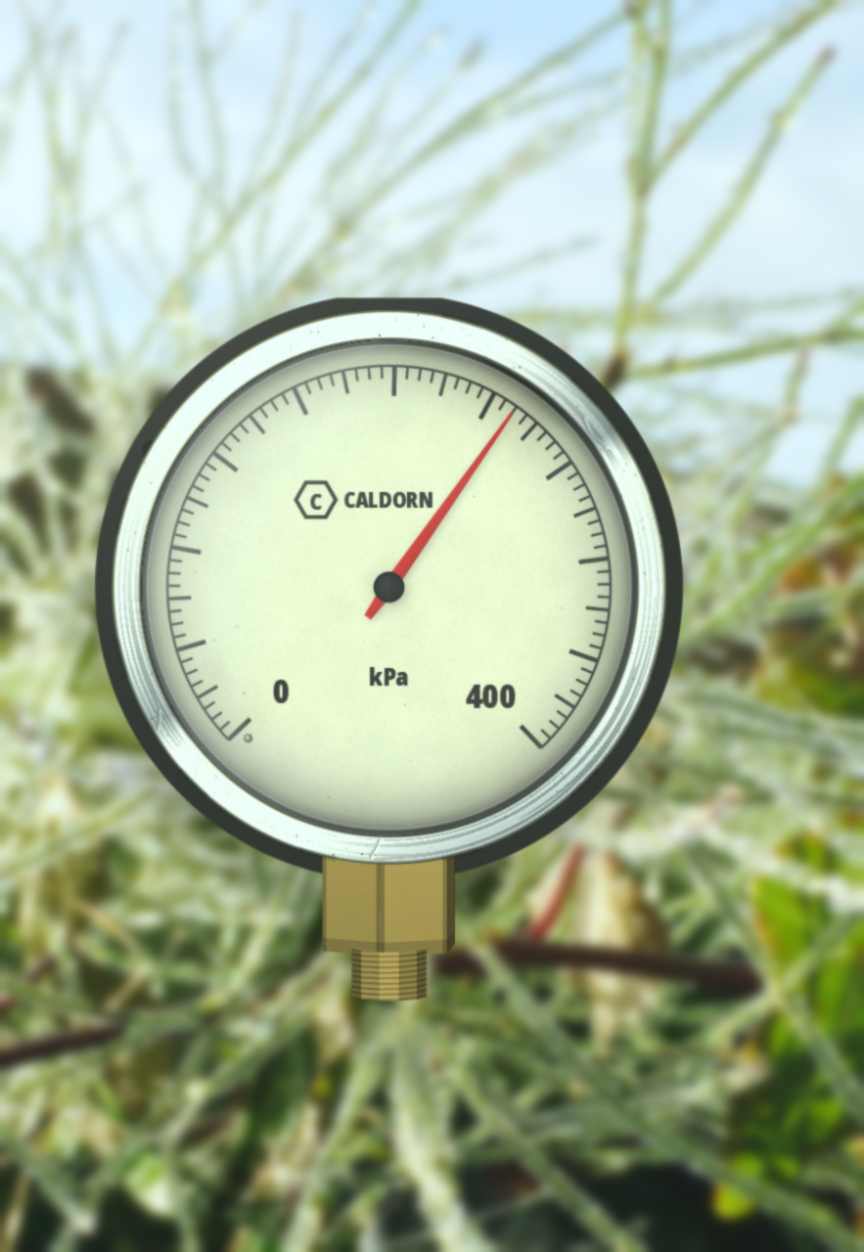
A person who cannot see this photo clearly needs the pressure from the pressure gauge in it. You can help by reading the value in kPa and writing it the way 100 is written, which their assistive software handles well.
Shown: 250
